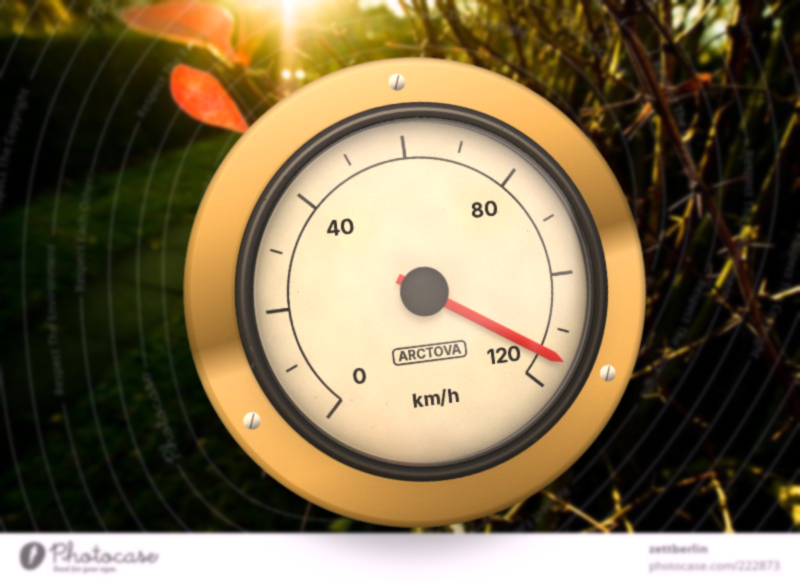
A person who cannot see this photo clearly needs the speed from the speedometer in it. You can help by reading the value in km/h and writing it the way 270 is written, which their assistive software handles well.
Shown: 115
